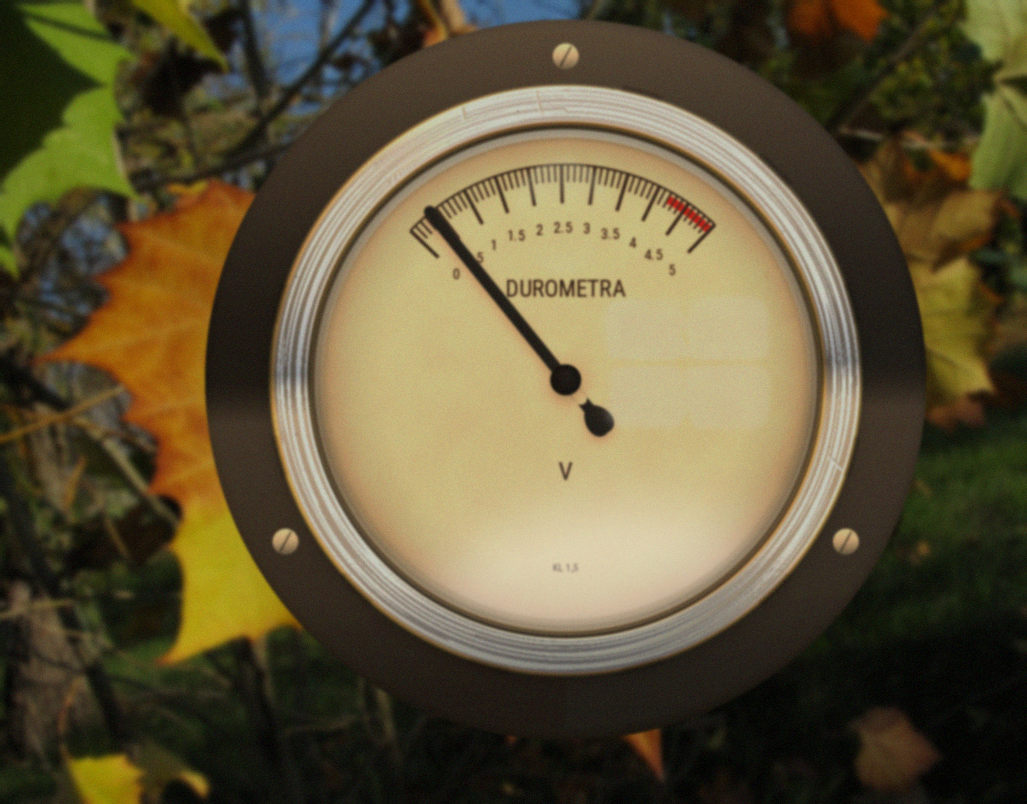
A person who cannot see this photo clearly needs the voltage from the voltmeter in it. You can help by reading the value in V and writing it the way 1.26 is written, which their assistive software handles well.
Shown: 0.4
